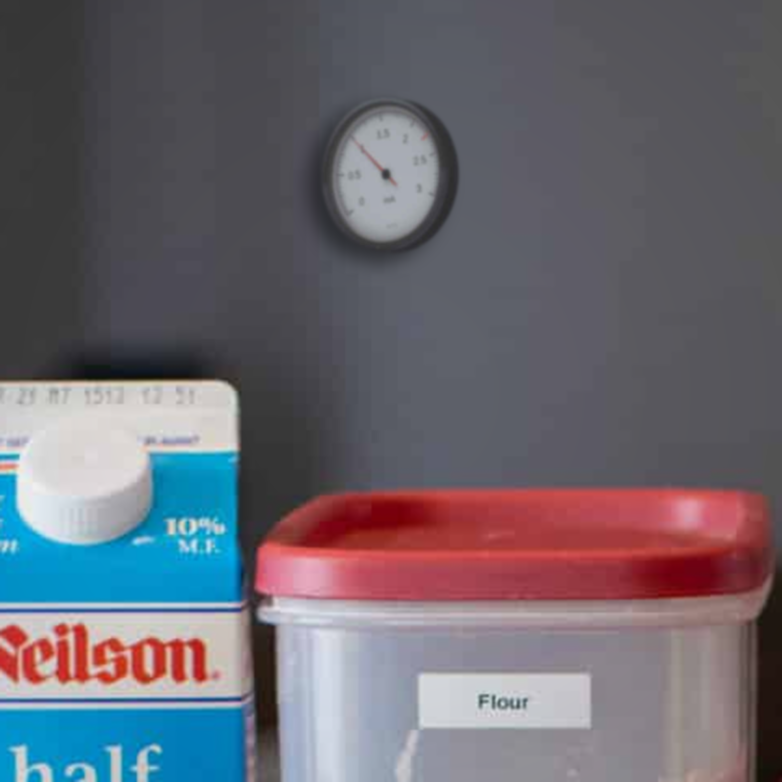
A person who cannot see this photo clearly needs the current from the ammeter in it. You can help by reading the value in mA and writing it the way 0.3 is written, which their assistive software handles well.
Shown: 1
